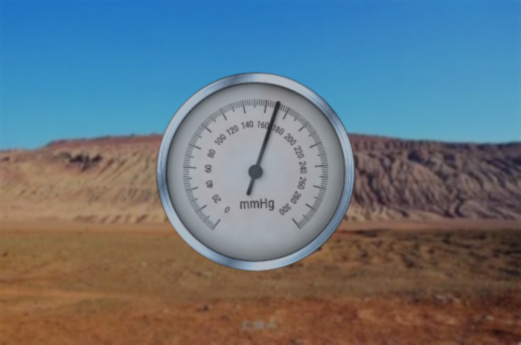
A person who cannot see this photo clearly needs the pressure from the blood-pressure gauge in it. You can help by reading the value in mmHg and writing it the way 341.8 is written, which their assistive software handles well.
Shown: 170
